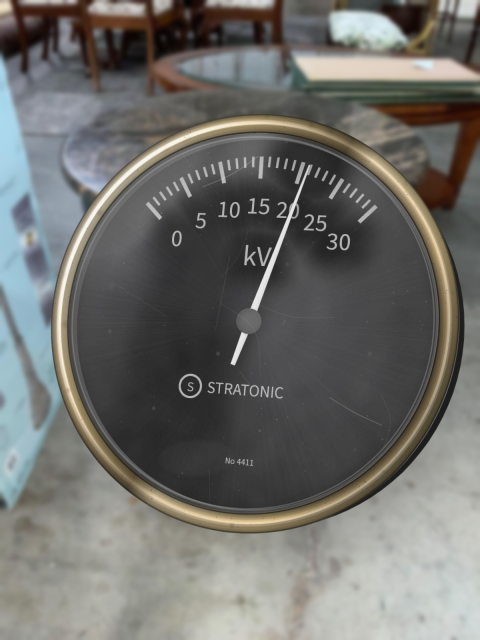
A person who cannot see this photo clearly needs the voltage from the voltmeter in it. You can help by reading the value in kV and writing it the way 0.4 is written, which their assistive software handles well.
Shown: 21
